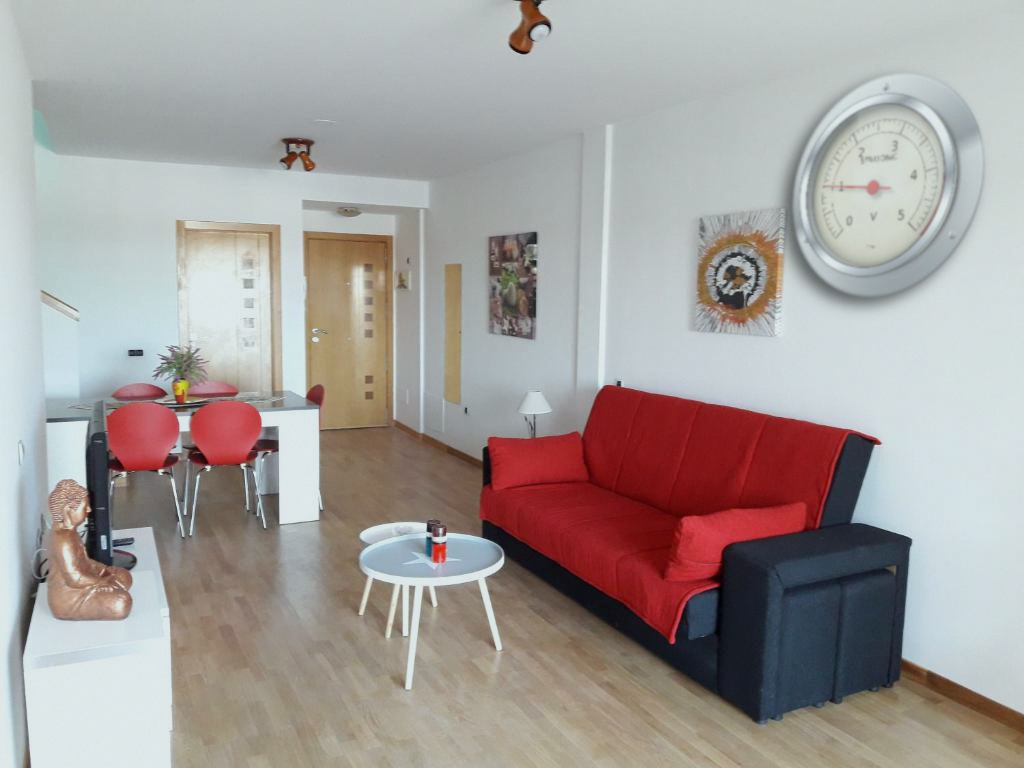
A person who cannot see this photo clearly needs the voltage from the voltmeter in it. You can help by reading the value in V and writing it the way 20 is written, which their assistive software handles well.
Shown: 1
